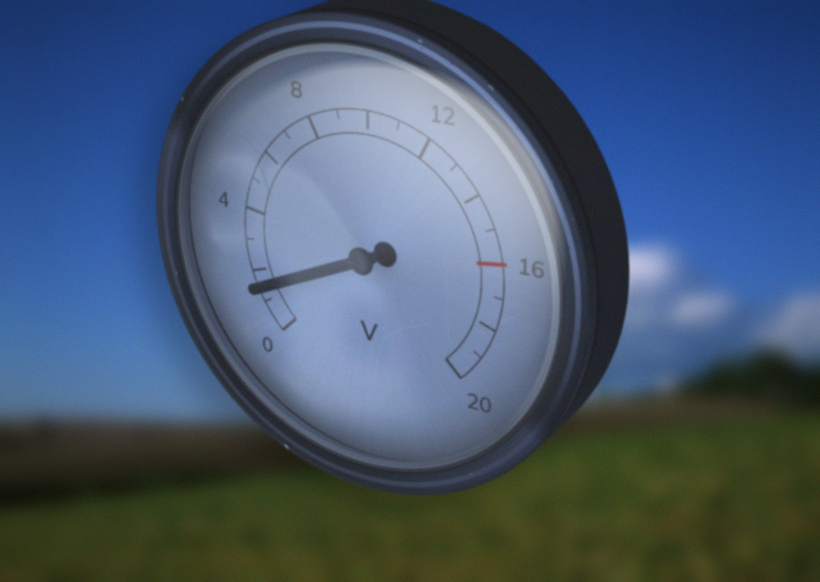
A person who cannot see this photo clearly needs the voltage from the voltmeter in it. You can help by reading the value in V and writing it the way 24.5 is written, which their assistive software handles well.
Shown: 1.5
